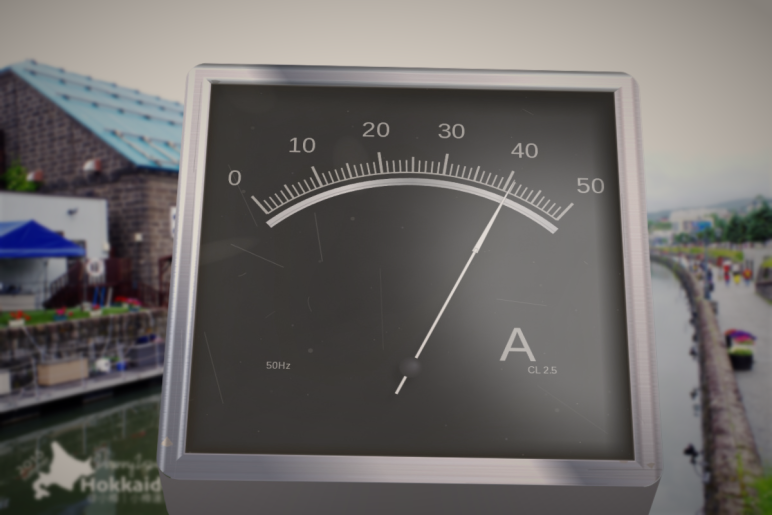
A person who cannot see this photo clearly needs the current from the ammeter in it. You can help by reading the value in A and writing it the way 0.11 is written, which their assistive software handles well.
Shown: 41
